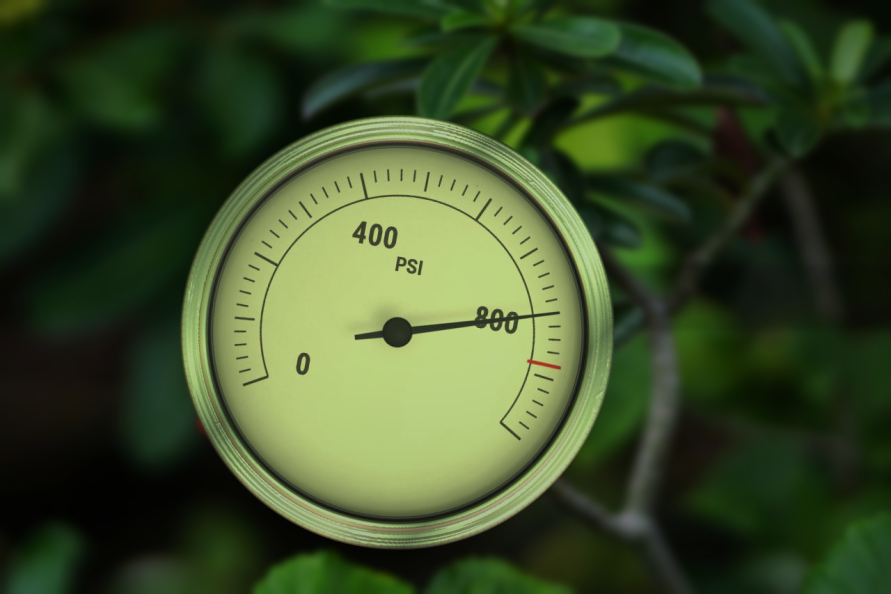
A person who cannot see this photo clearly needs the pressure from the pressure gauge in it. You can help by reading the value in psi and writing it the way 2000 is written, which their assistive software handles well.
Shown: 800
